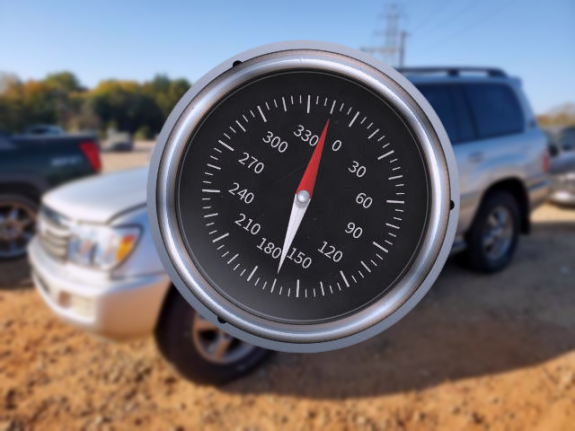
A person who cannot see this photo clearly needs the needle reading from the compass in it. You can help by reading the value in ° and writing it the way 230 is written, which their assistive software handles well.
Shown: 345
